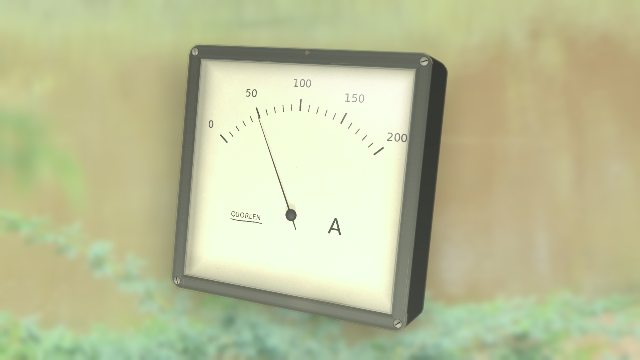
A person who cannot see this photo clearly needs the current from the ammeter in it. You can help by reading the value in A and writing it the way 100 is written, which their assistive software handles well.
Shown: 50
